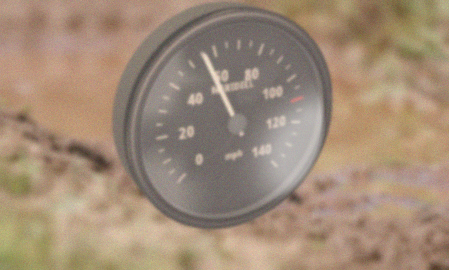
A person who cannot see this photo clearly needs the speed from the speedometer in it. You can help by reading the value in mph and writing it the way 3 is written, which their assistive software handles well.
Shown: 55
